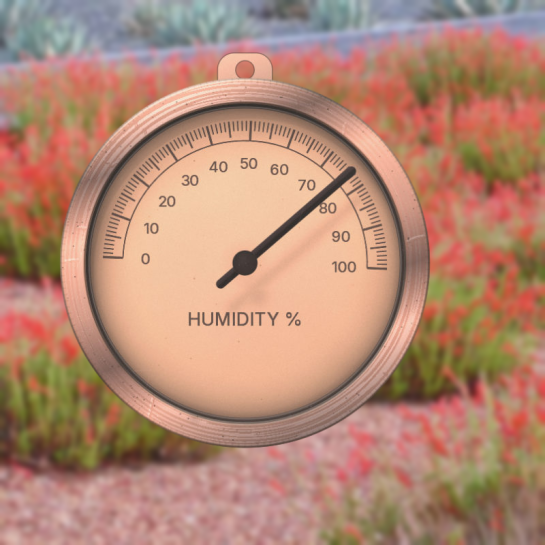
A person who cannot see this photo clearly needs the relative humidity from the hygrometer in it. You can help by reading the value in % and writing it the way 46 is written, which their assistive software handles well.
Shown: 76
